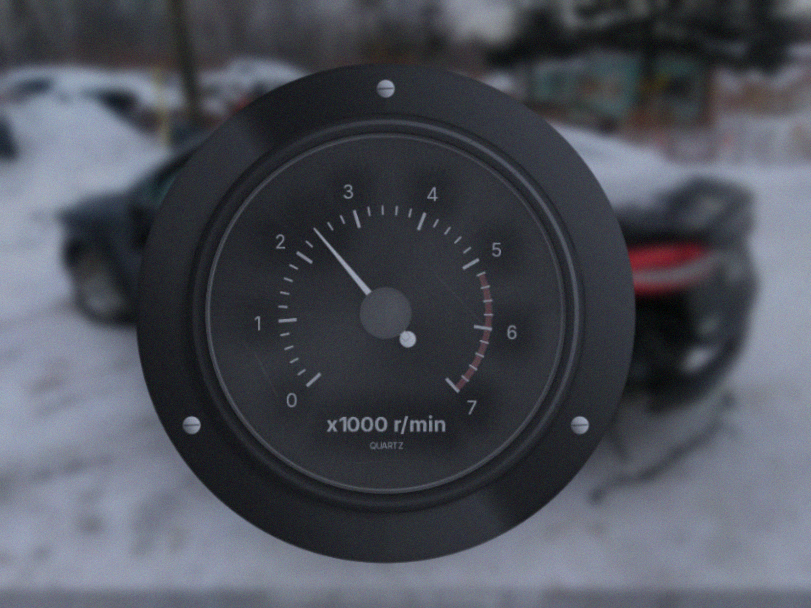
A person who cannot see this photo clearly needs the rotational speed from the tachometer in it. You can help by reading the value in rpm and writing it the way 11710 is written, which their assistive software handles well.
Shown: 2400
